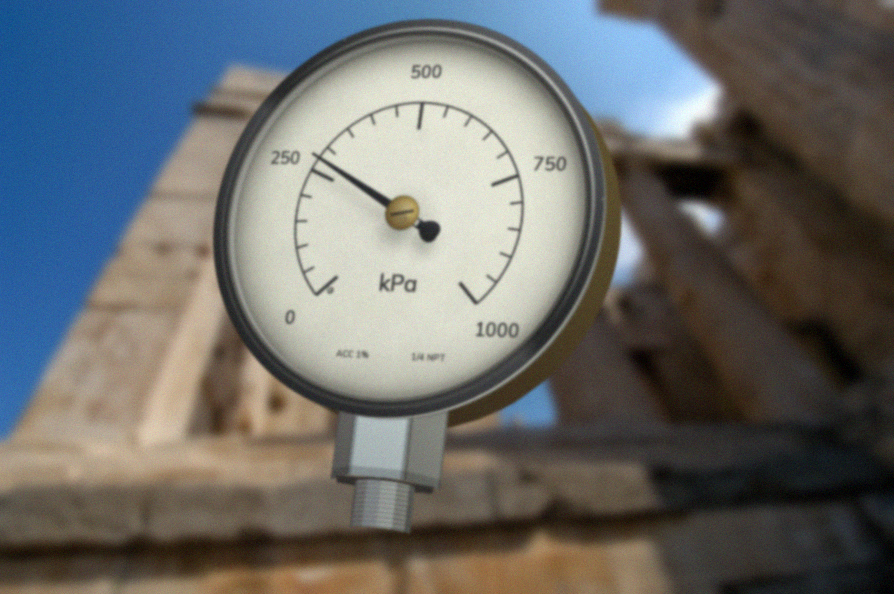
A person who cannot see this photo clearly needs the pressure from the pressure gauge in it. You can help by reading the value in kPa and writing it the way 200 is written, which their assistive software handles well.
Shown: 275
